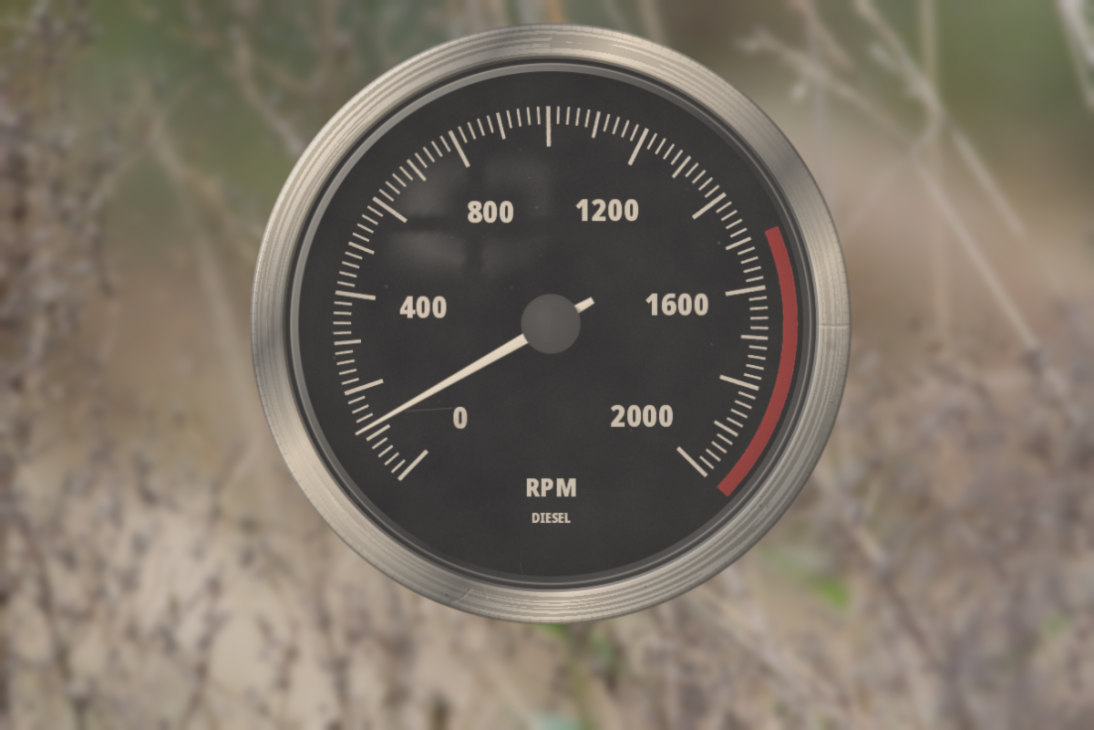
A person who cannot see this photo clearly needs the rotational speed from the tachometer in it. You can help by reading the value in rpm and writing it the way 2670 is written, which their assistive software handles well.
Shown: 120
